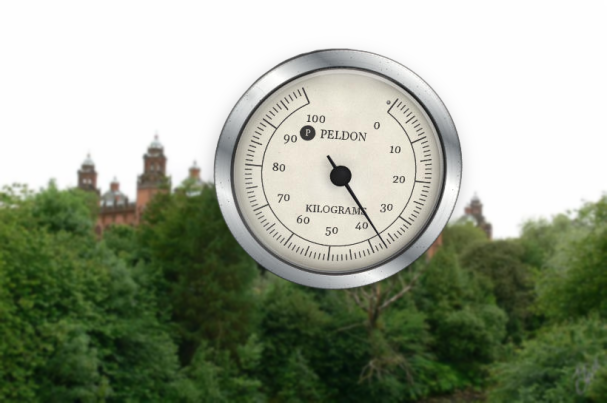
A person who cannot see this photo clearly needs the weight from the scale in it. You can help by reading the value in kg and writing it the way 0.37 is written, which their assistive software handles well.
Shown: 37
